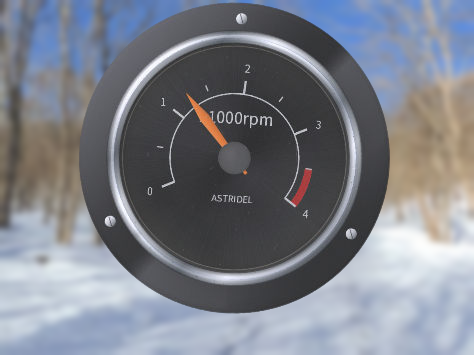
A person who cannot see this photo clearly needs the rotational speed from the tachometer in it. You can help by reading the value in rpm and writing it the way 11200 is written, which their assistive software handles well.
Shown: 1250
